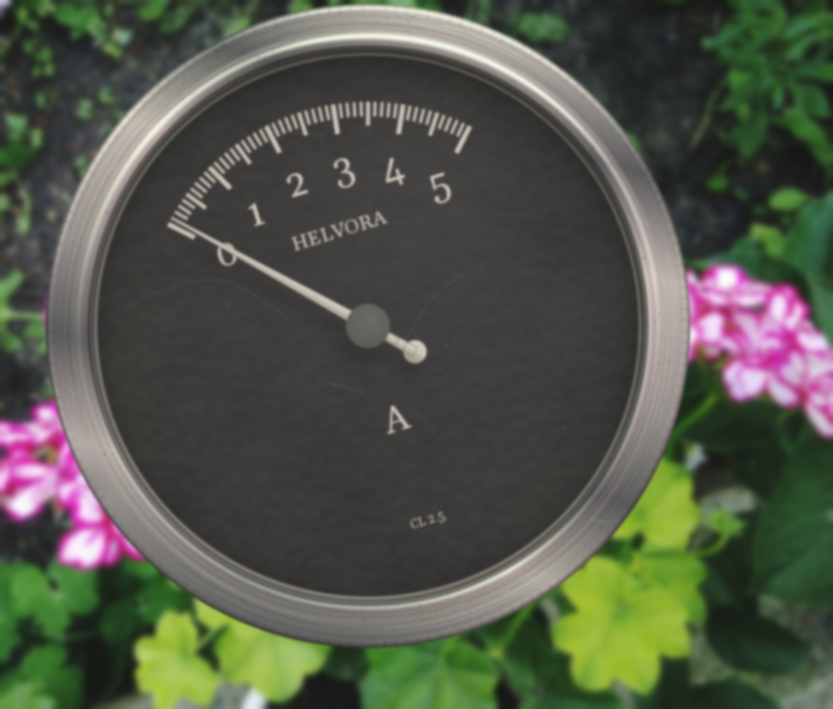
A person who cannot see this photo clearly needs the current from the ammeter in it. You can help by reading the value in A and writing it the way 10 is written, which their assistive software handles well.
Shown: 0.1
